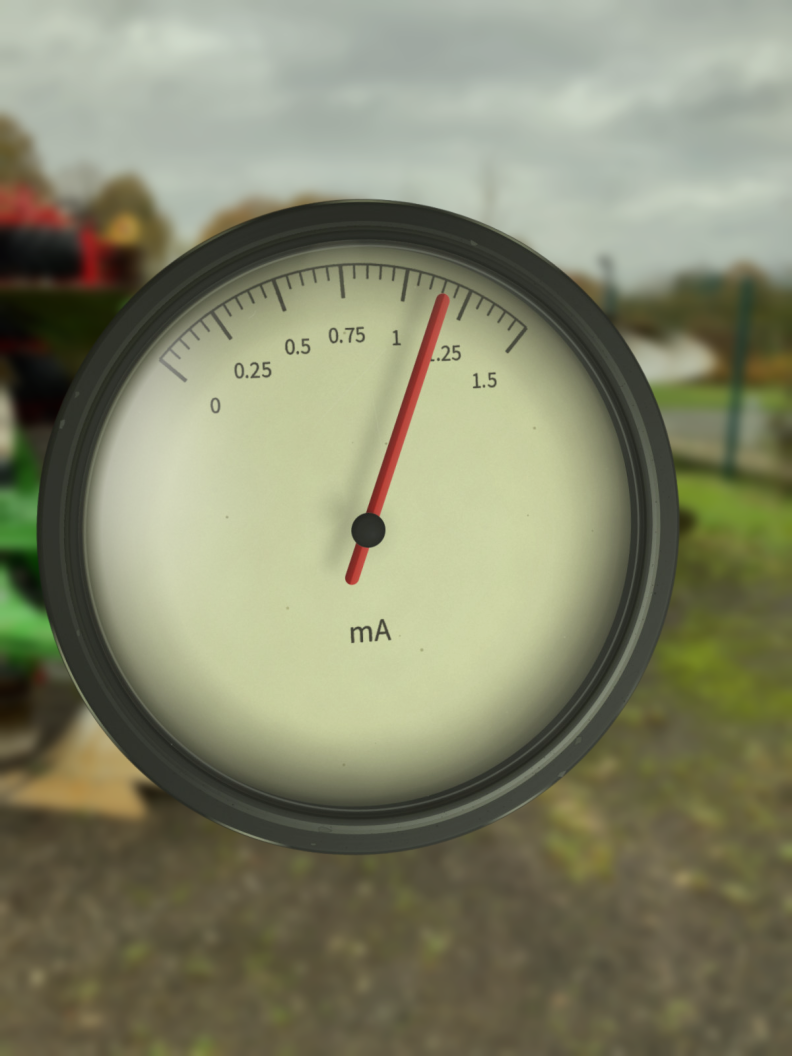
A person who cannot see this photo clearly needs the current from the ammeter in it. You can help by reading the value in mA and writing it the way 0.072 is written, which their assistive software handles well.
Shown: 1.15
